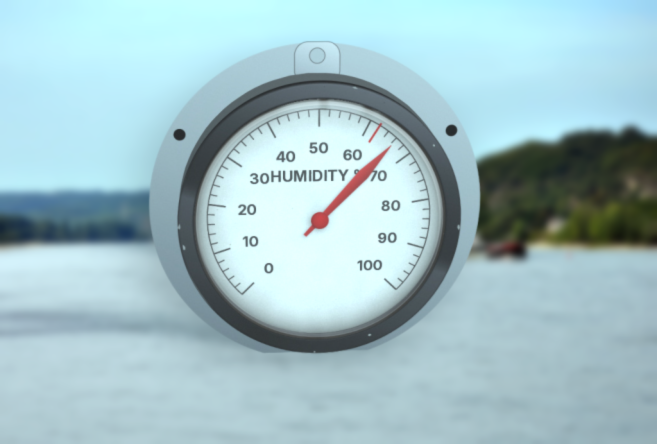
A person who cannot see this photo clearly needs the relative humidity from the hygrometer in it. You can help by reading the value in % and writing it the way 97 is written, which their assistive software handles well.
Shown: 66
